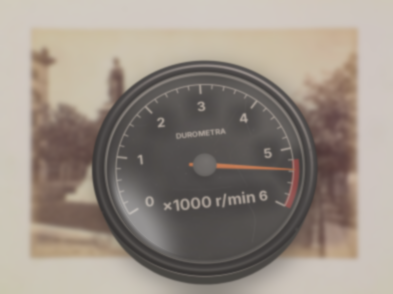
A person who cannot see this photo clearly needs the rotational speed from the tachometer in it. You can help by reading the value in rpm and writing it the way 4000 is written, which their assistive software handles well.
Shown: 5400
